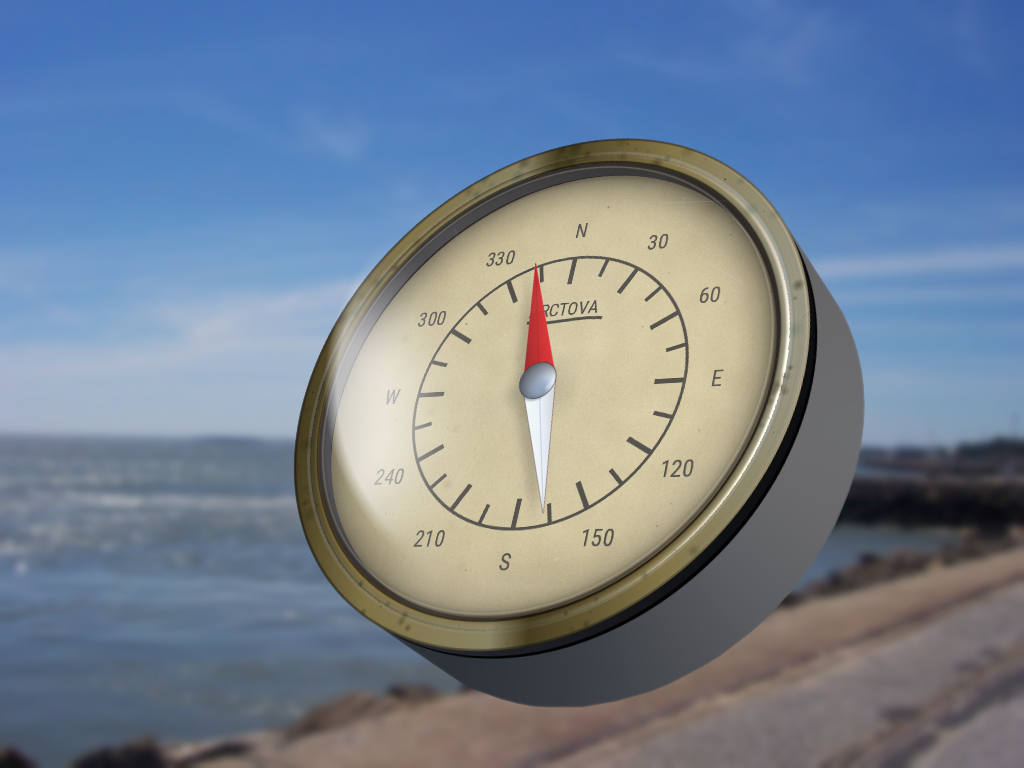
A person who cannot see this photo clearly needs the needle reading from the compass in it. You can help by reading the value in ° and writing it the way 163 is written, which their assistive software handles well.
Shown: 345
